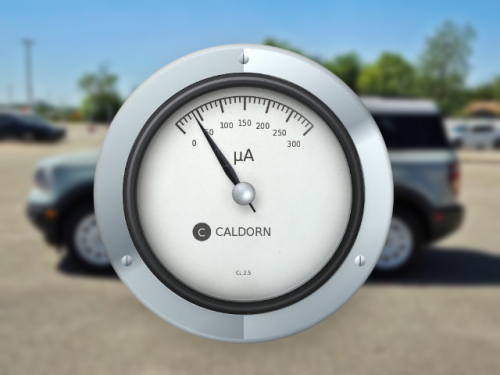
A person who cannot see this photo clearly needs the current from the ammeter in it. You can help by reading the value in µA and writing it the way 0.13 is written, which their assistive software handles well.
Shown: 40
